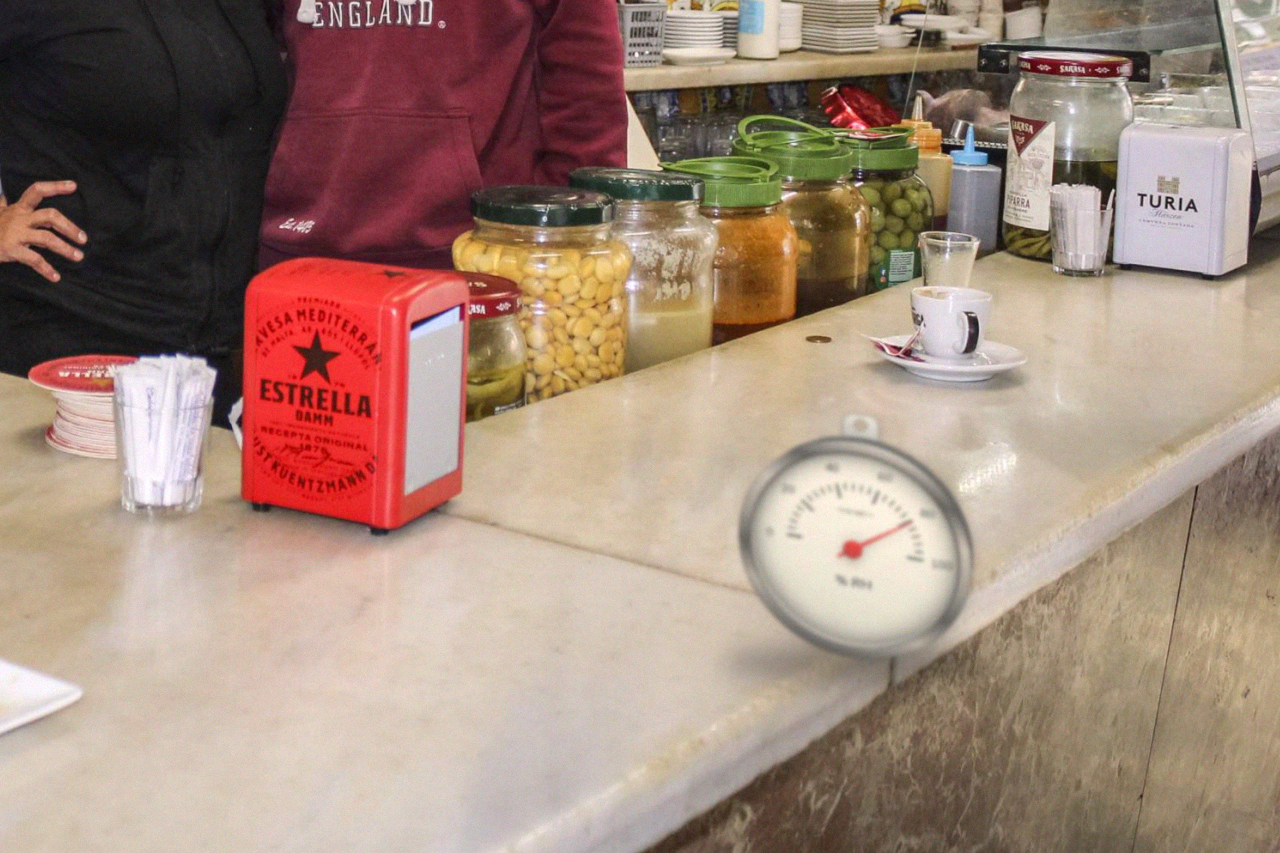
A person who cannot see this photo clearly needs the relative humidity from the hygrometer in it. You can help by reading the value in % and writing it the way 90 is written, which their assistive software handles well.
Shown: 80
